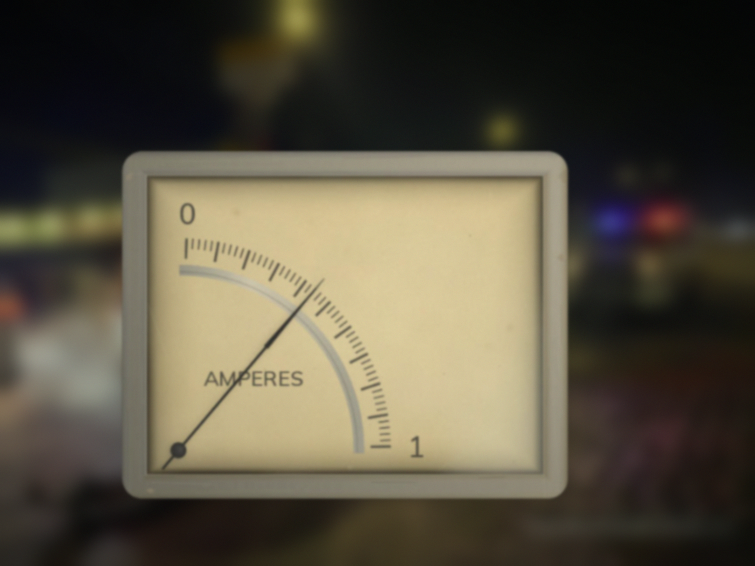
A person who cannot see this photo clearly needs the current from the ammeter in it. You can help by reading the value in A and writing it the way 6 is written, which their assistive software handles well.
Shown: 0.44
